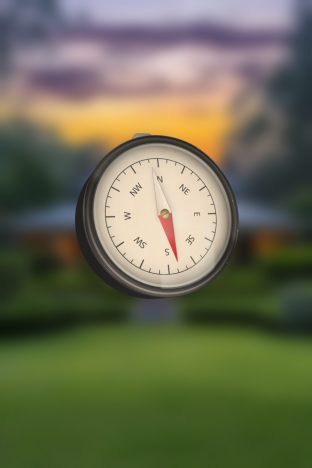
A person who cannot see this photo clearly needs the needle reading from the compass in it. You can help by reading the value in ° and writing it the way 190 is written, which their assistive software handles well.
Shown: 170
